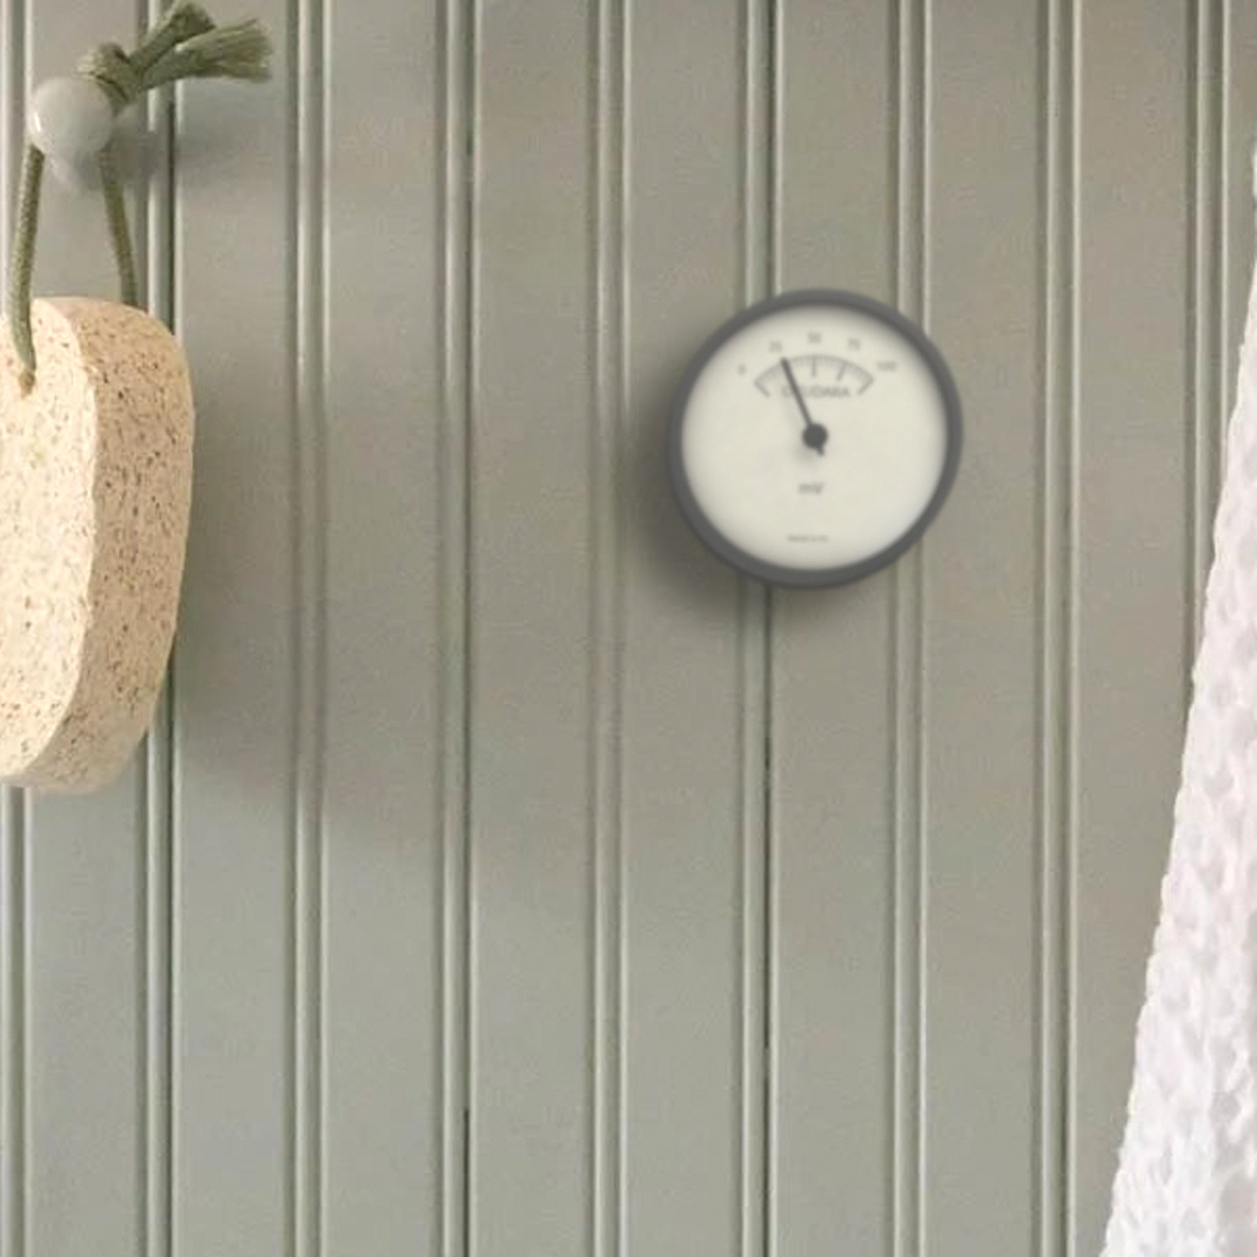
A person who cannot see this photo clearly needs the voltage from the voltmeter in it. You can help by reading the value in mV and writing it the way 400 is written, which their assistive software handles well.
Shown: 25
